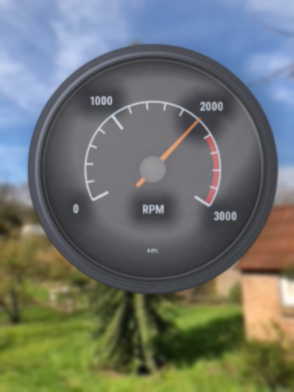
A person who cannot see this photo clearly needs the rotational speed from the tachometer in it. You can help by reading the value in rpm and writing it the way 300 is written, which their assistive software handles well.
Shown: 2000
